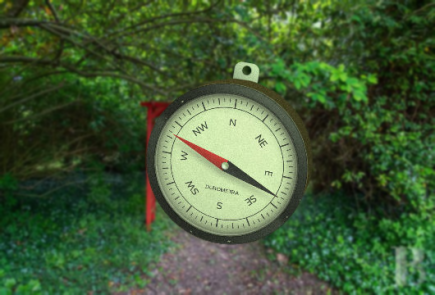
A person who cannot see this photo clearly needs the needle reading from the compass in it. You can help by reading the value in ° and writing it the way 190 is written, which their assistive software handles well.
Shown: 290
